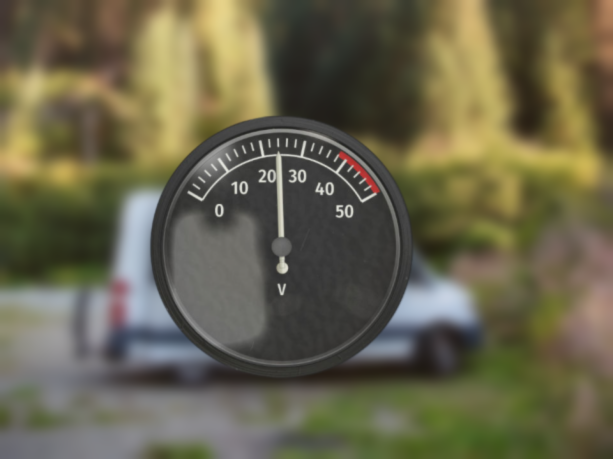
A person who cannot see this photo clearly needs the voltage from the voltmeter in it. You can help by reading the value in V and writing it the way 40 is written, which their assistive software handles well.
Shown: 24
